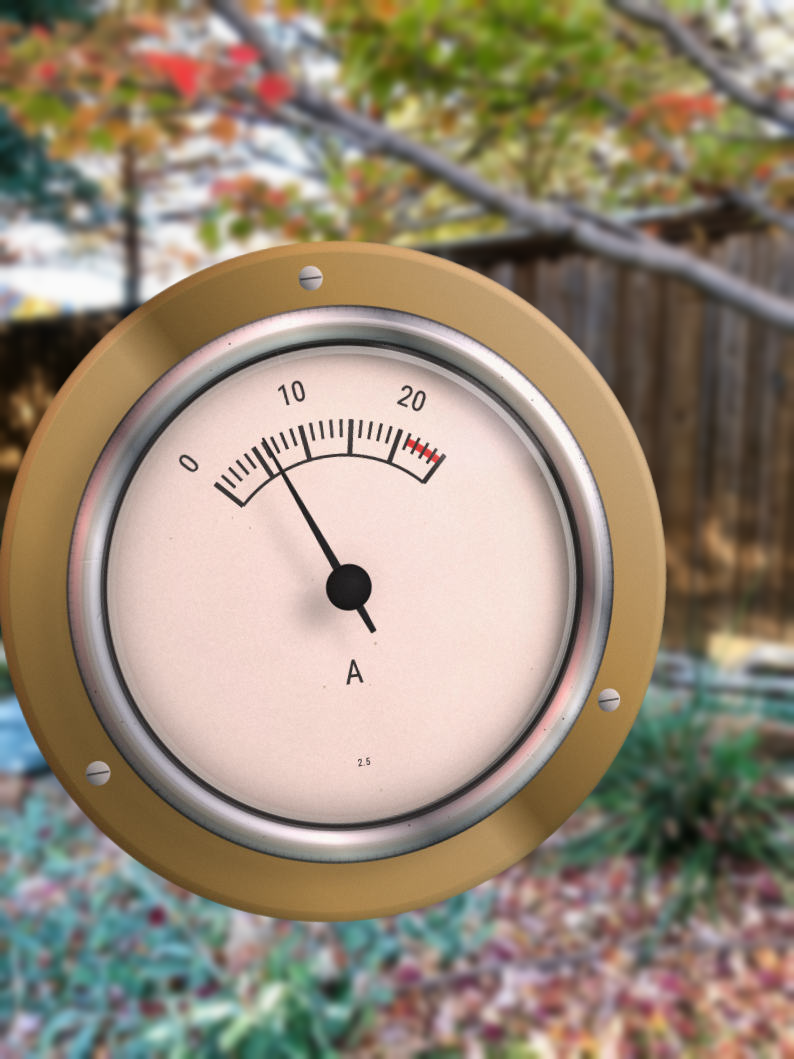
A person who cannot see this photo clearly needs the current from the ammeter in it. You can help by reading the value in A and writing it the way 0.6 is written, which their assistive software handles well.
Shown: 6
